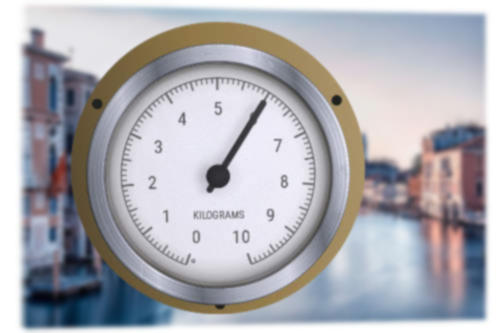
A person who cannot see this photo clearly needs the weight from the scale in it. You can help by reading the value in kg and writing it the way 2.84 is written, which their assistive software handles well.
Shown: 6
